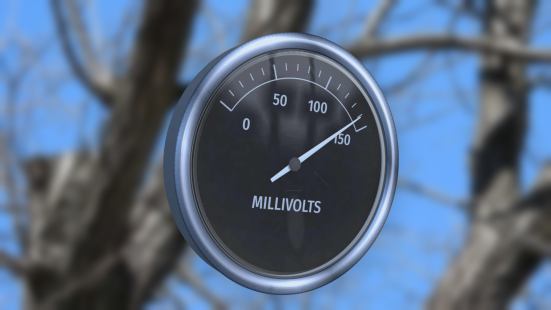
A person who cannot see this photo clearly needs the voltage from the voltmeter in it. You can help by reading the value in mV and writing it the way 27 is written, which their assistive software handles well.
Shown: 140
